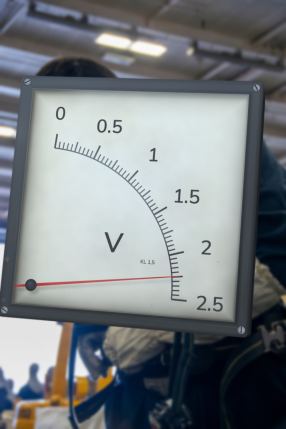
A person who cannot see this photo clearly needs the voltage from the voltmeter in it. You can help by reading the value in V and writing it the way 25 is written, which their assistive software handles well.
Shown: 2.25
